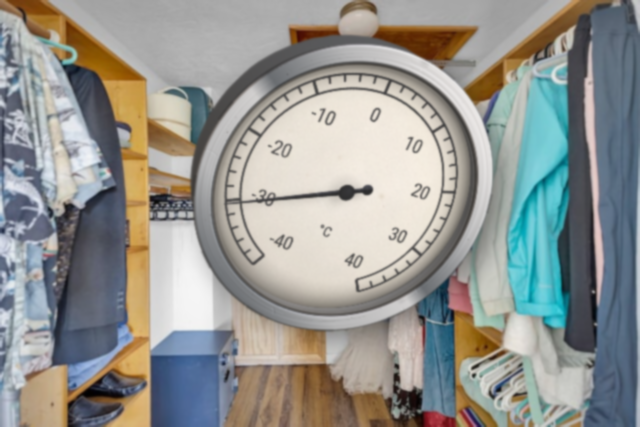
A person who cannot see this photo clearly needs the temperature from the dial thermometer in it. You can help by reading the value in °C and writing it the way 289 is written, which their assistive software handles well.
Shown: -30
